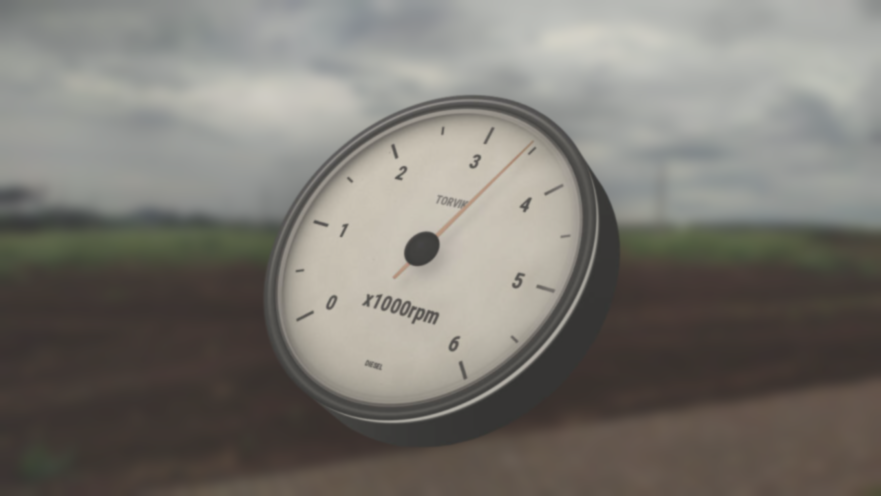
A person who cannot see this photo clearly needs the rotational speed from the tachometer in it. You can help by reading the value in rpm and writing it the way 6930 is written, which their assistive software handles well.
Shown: 3500
